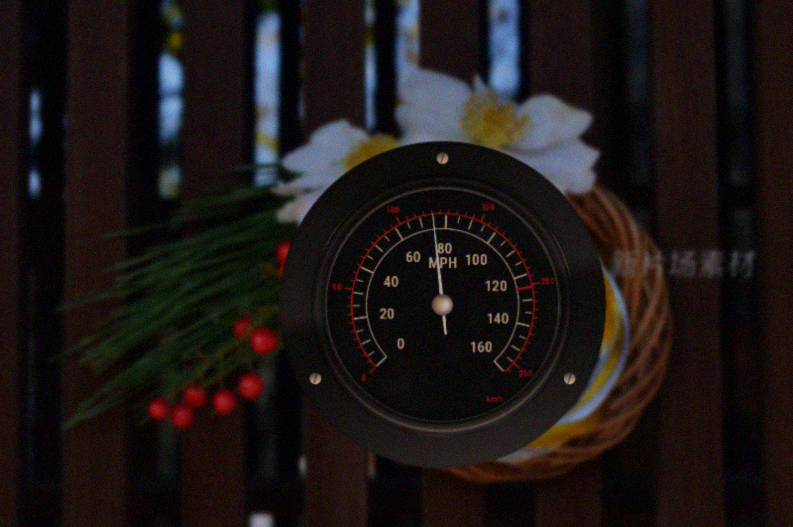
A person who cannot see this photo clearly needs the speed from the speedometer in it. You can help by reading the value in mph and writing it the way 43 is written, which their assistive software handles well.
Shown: 75
